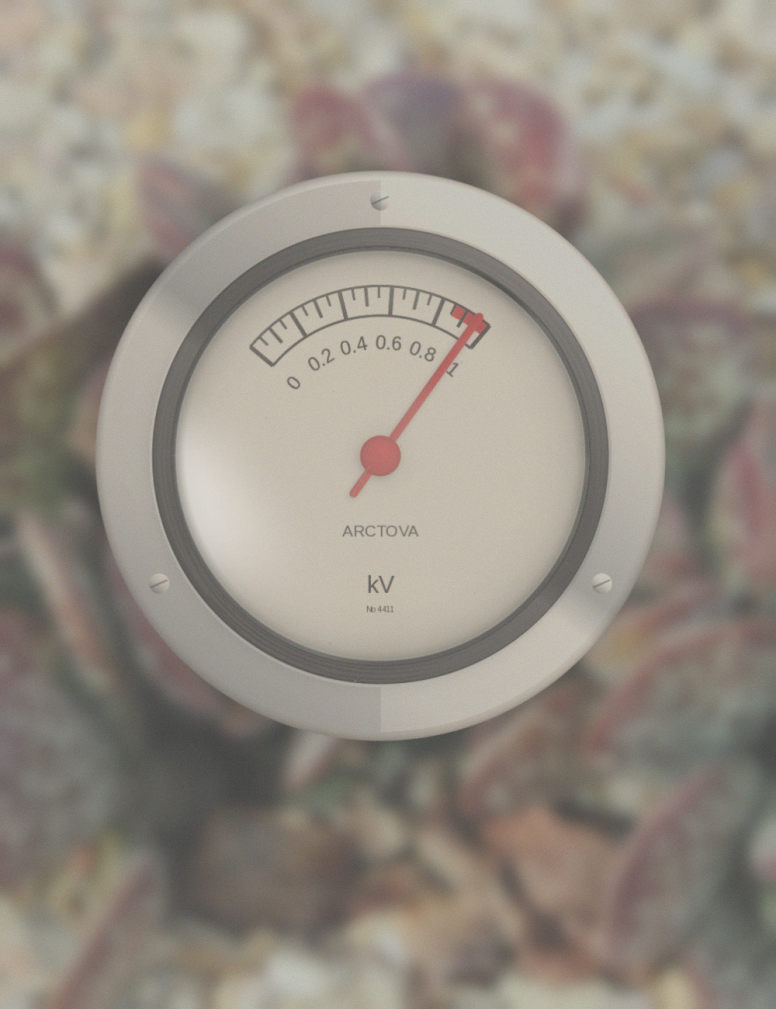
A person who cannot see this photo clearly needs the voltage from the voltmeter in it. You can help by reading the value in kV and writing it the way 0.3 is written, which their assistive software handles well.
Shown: 0.95
